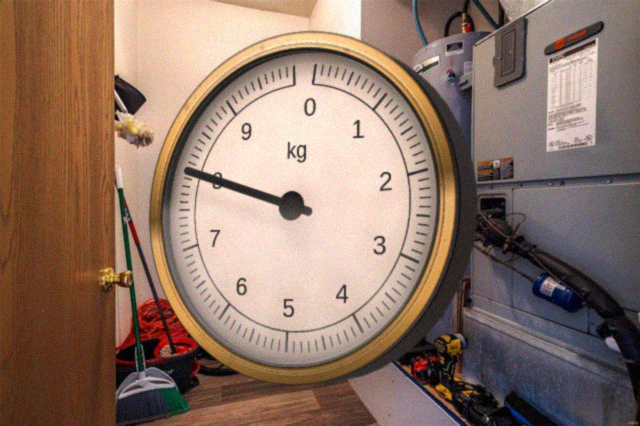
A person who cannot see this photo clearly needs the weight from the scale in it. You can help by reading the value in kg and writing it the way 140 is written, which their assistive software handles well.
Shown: 8
